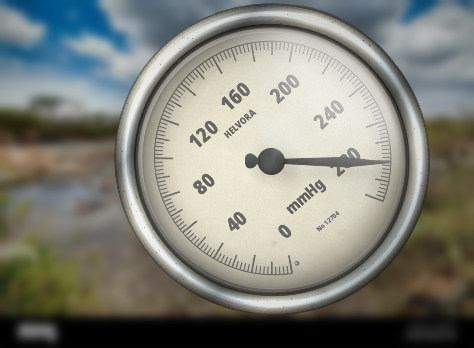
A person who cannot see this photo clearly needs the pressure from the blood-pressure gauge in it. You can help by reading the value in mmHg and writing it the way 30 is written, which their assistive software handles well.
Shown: 280
